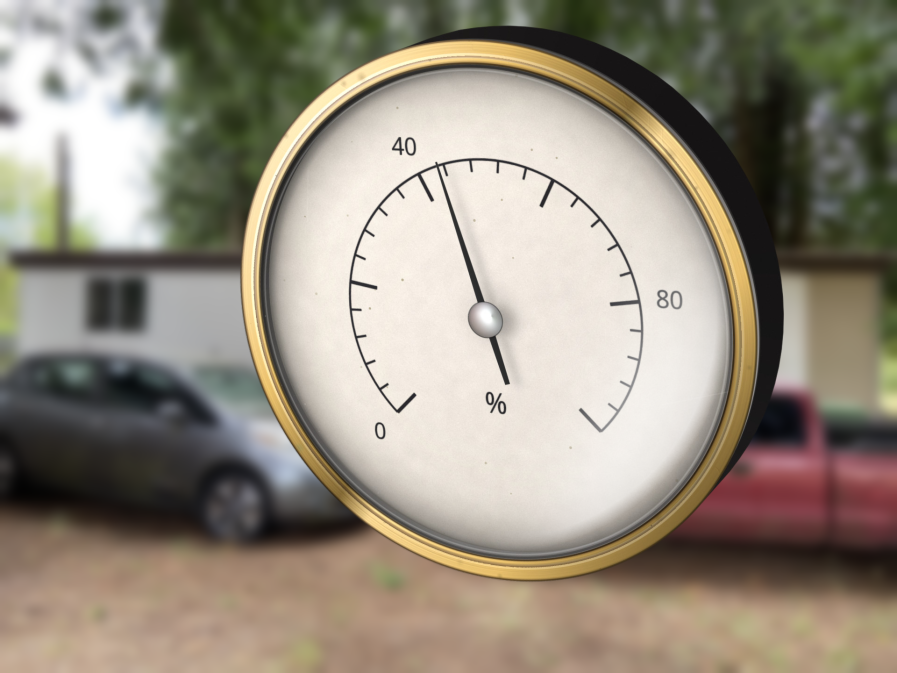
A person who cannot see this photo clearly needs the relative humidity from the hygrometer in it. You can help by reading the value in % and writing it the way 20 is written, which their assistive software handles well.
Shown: 44
